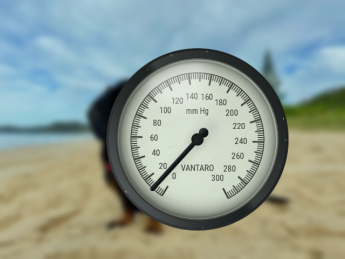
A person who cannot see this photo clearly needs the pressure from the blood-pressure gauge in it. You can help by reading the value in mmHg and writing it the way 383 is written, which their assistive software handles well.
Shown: 10
